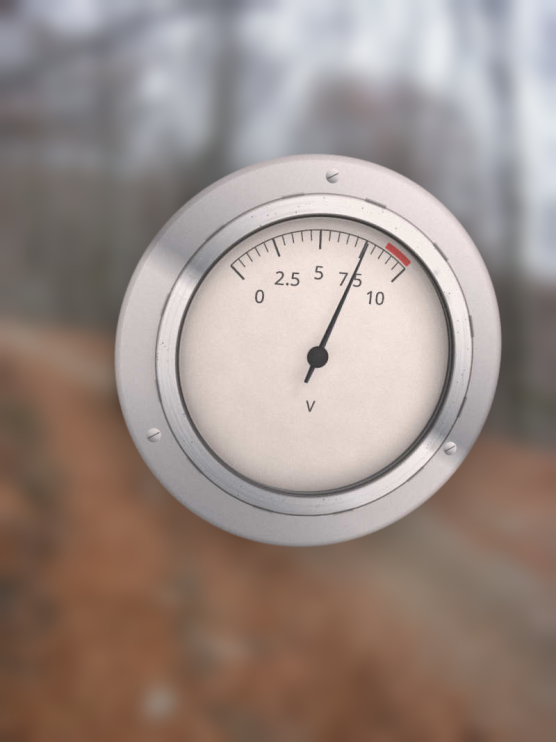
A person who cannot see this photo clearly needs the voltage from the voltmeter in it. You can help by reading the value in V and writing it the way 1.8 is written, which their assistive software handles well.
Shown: 7.5
